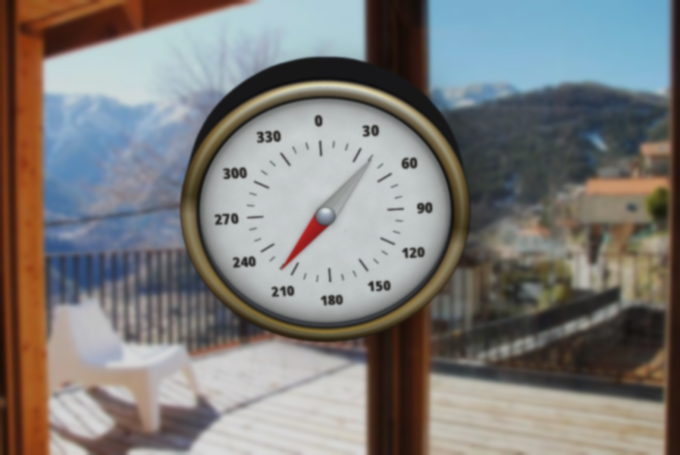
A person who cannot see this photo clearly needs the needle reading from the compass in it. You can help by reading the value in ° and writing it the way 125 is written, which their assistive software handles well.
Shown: 220
